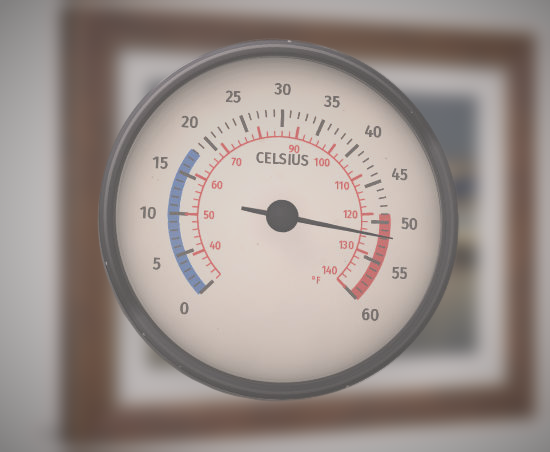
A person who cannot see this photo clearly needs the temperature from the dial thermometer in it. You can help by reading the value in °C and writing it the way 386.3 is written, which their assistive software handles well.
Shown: 52
